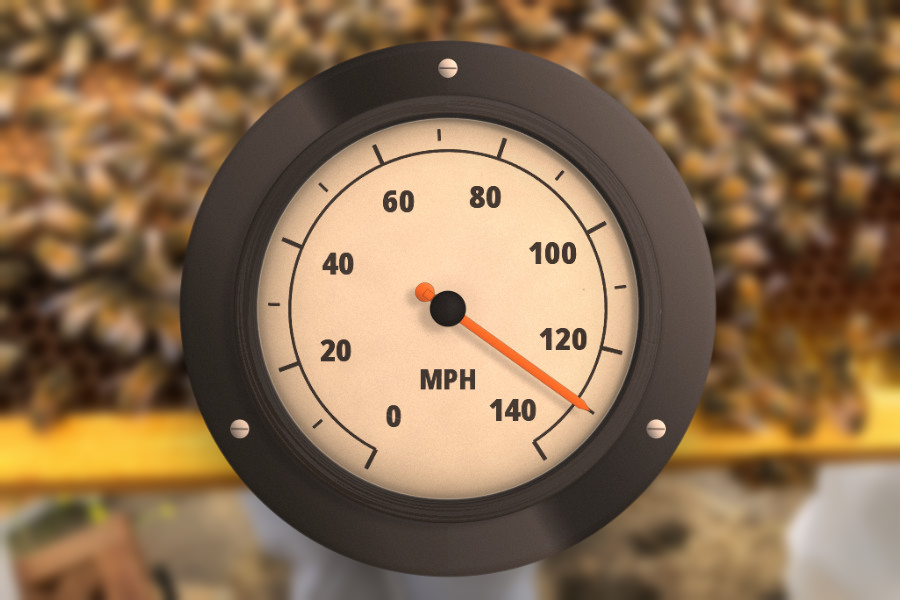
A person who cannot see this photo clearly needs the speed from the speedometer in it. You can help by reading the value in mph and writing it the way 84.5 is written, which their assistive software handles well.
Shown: 130
